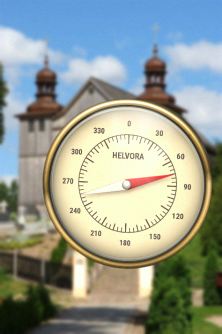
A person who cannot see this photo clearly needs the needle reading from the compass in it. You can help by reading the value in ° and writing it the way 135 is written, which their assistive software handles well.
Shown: 75
